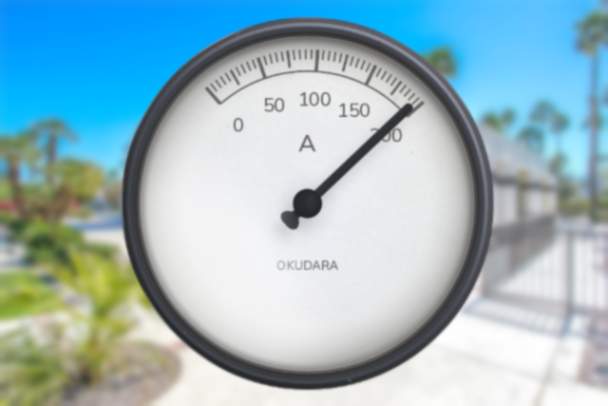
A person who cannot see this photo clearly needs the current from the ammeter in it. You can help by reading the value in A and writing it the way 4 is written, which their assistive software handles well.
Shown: 195
